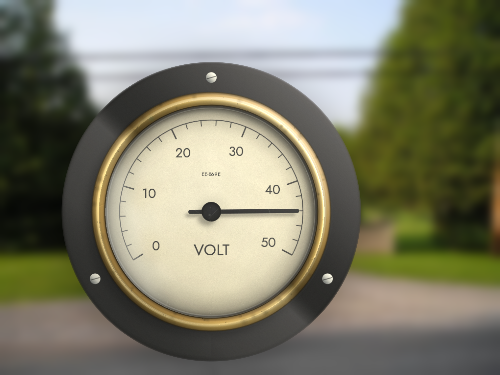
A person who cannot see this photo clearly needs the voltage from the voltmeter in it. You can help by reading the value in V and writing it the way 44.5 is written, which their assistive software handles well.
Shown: 44
